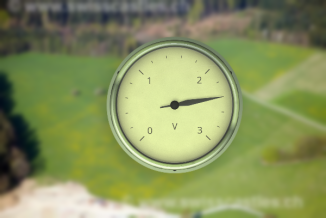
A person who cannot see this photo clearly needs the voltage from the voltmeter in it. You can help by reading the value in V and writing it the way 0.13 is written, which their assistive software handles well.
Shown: 2.4
